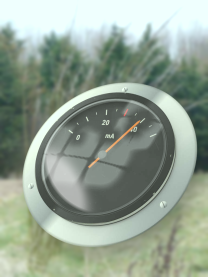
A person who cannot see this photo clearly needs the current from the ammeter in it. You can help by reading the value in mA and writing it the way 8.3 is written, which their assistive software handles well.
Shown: 40
